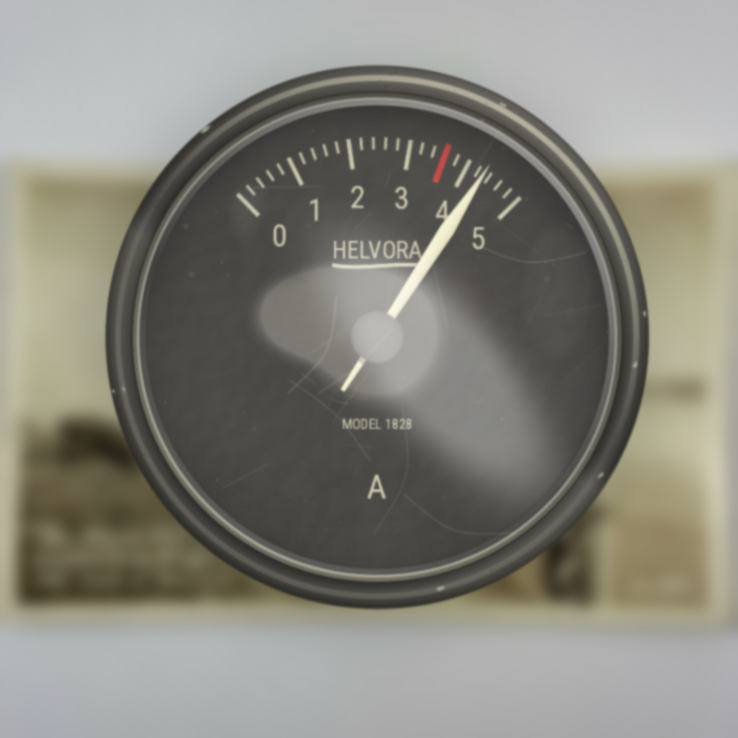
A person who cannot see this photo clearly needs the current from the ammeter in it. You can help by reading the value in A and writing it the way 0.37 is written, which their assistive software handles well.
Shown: 4.3
